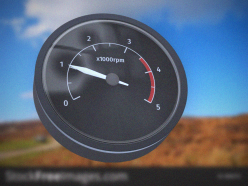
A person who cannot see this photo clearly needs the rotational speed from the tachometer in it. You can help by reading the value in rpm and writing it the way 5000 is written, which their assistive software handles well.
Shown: 1000
